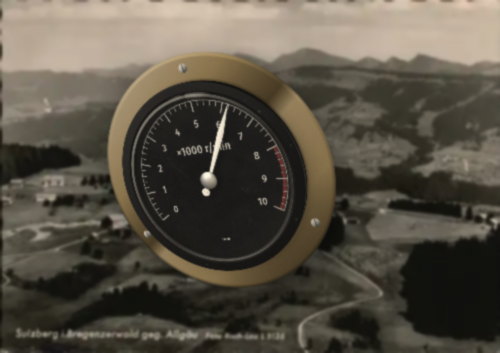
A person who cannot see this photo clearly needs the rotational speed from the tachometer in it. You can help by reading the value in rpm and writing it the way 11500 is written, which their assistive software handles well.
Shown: 6200
